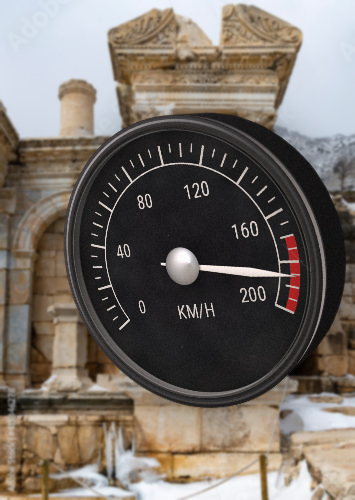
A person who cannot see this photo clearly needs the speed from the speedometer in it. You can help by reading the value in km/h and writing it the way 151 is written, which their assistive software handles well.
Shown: 185
